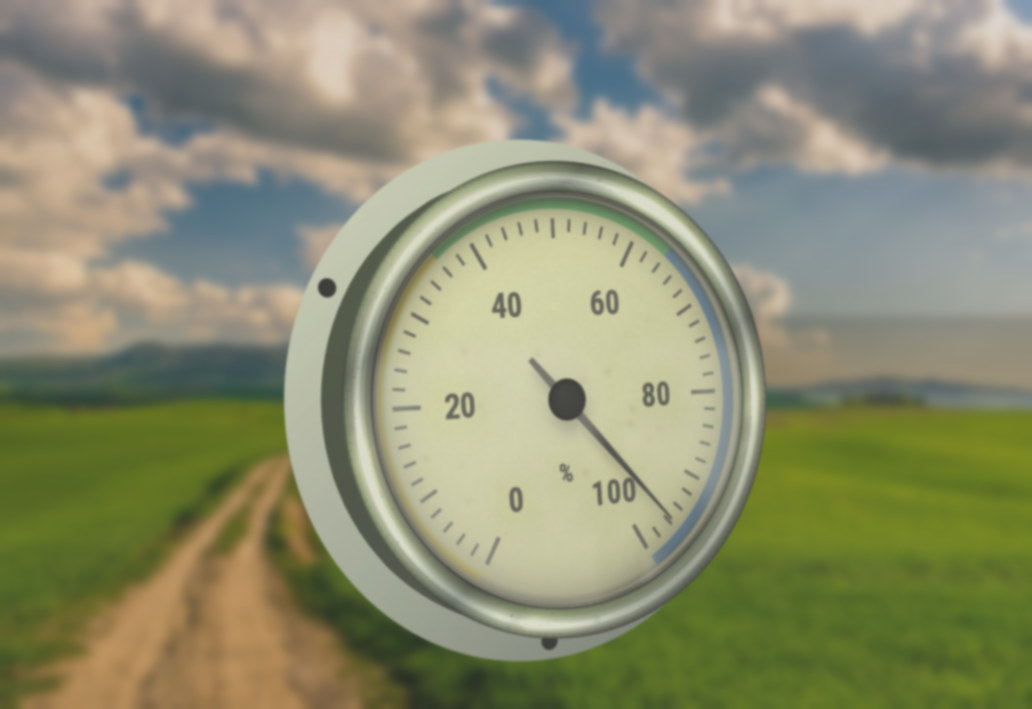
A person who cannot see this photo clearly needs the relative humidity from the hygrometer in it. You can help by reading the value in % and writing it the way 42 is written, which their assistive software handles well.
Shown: 96
